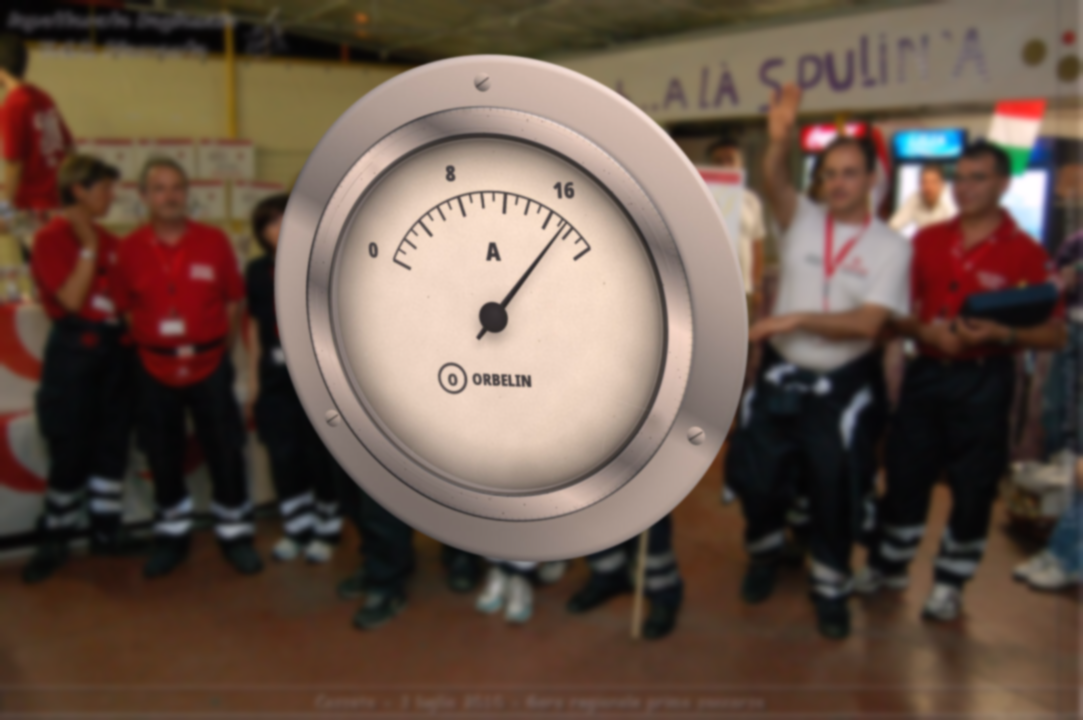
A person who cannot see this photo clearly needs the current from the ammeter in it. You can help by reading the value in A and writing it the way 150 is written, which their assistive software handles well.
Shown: 17.5
